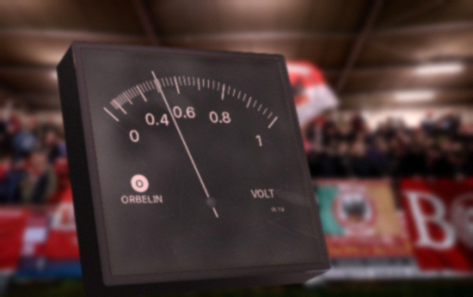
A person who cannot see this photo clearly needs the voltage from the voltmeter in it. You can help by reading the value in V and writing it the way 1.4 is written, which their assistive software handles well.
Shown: 0.5
